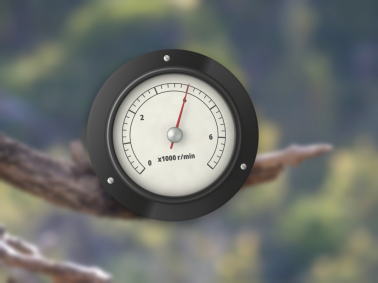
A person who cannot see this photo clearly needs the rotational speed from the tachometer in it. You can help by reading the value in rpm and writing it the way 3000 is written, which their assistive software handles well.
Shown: 4000
